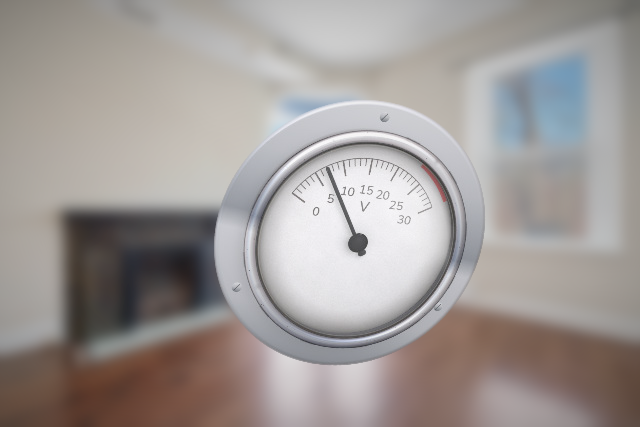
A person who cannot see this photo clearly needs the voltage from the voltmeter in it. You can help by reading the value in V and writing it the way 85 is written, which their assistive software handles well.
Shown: 7
